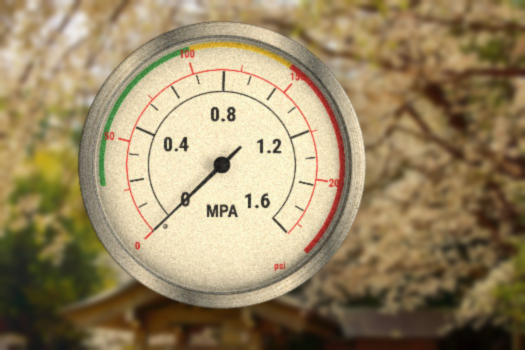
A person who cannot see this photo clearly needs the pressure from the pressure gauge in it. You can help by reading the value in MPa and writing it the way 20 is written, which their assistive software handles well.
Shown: 0
